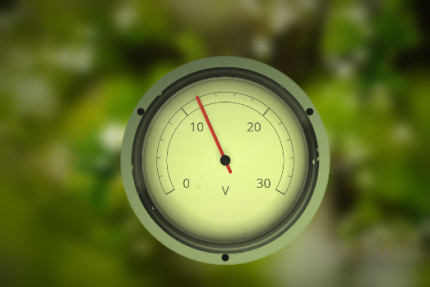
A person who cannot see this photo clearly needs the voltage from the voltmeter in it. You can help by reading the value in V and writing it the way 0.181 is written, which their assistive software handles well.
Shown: 12
